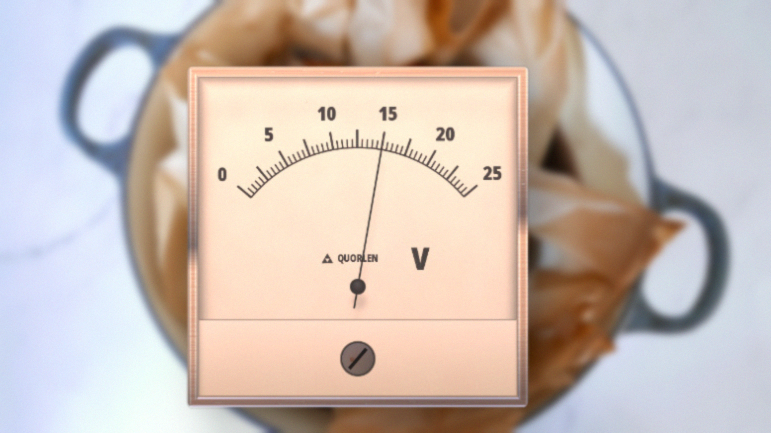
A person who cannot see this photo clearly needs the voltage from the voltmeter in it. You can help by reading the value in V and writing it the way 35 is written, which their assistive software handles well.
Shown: 15
